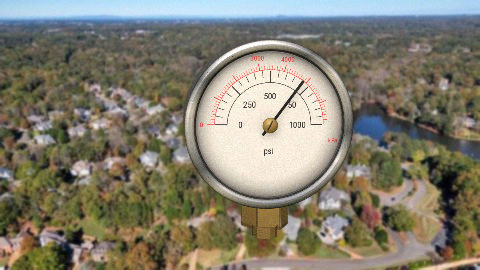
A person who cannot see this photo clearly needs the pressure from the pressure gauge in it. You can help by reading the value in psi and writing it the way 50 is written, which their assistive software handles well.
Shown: 700
